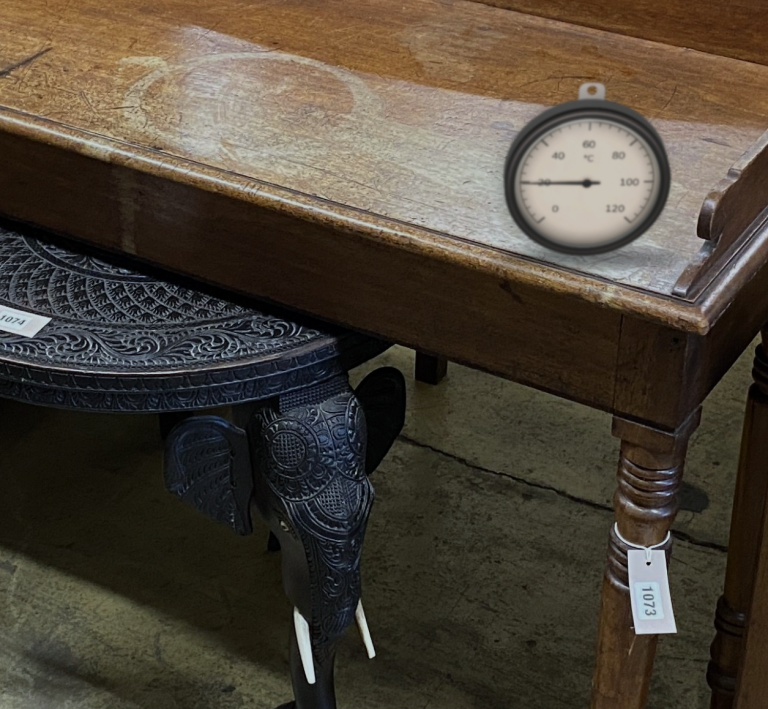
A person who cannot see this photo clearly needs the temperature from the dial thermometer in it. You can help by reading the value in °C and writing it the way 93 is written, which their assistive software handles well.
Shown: 20
